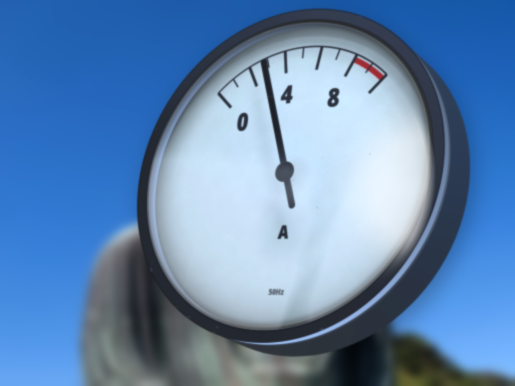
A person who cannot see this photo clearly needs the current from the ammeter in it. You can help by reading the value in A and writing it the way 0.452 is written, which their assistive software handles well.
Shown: 3
